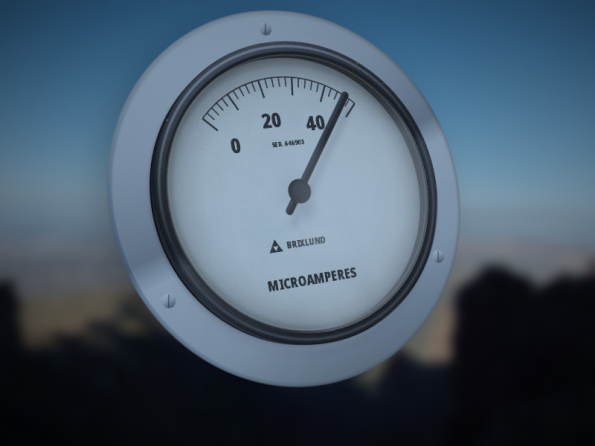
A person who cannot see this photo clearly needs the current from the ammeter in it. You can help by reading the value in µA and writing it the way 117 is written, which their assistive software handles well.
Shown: 46
